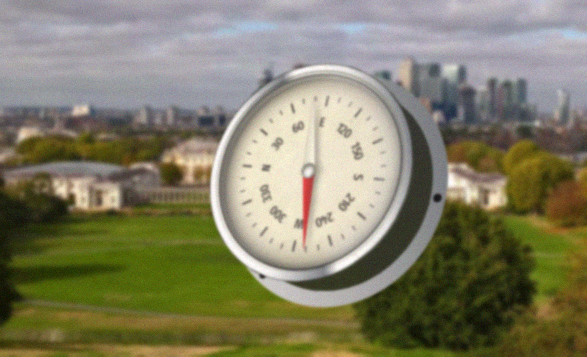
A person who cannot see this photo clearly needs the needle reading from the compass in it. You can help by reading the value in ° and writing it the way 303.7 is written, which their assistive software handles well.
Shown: 260
